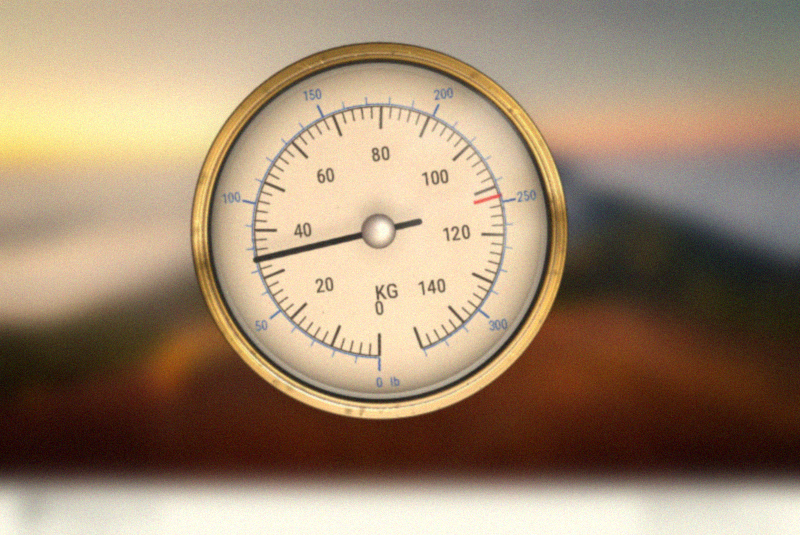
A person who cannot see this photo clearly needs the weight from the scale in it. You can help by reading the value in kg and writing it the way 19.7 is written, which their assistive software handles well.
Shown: 34
